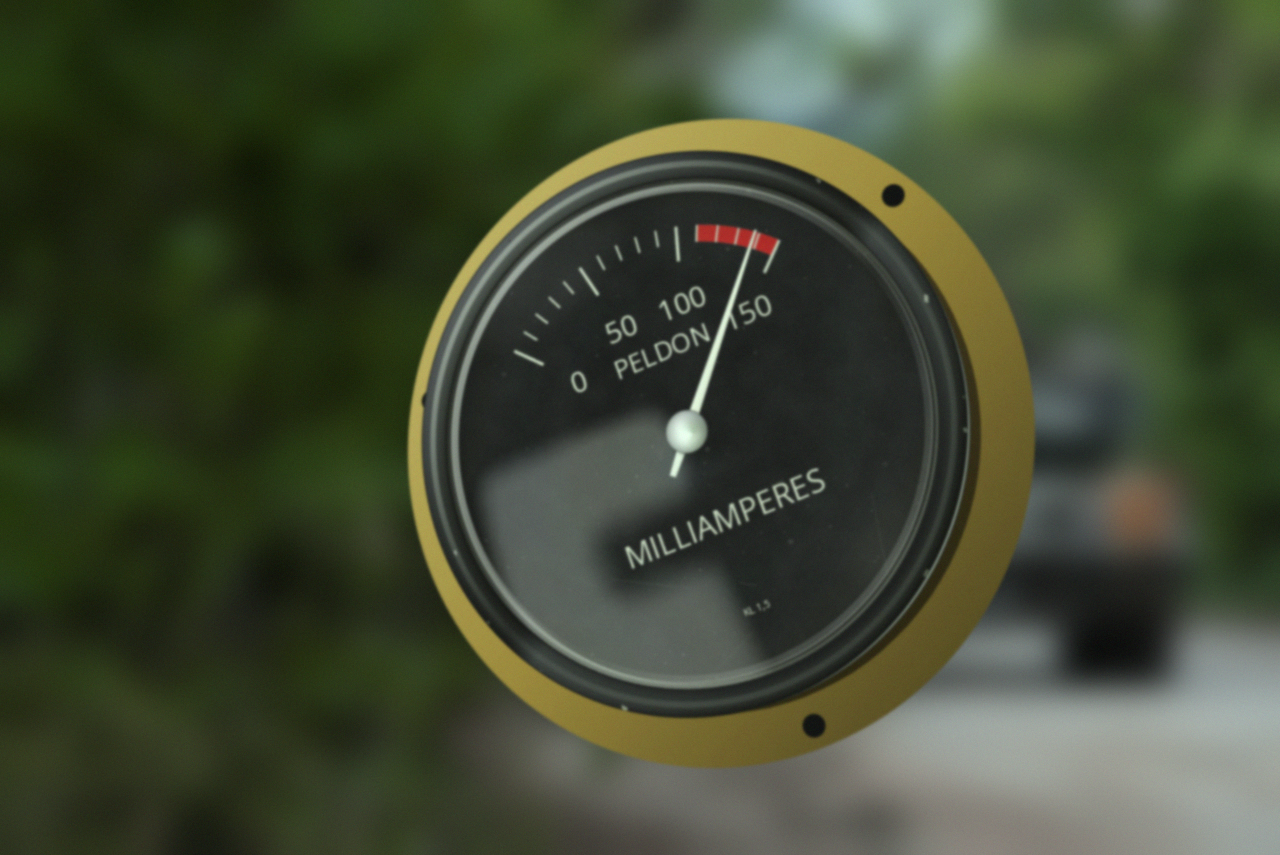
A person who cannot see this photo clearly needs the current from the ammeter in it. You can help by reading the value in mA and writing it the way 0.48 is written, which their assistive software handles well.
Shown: 140
